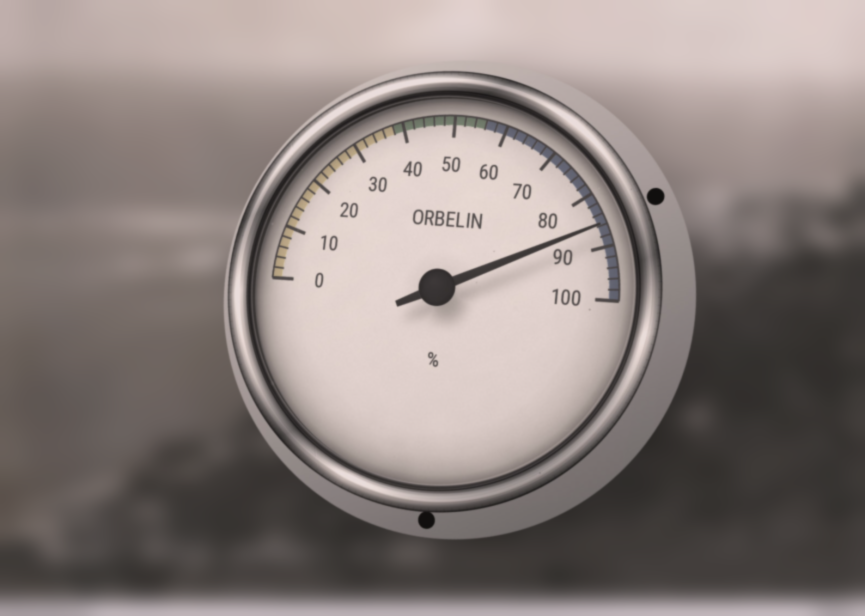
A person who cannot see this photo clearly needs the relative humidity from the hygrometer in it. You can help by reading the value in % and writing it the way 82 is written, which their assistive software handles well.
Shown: 86
